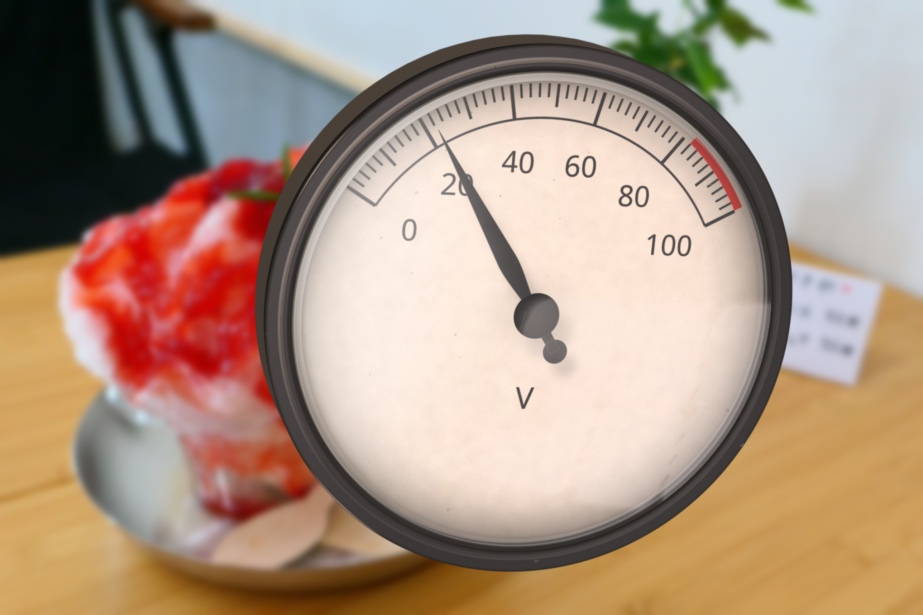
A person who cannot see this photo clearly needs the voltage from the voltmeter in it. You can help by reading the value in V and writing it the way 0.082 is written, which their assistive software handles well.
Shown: 22
